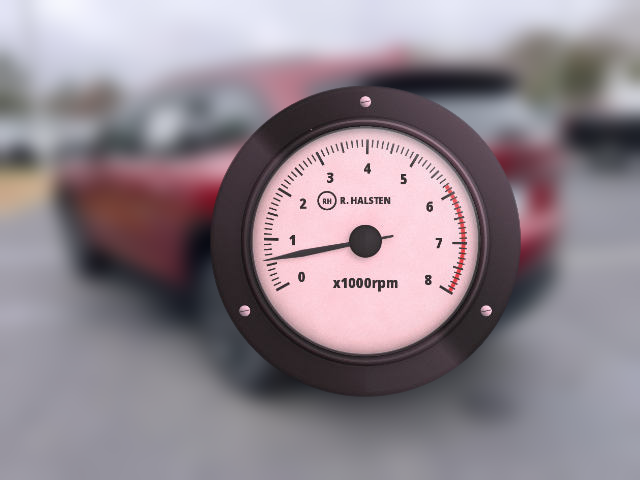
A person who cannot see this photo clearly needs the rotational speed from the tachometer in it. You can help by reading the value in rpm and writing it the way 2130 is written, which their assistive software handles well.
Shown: 600
